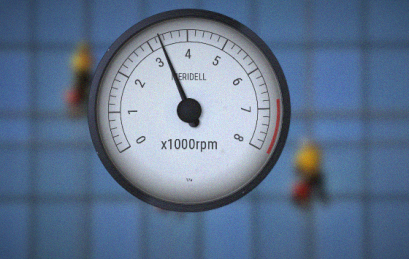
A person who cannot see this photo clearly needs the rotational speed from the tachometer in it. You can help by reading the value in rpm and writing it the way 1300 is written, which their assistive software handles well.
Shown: 3300
